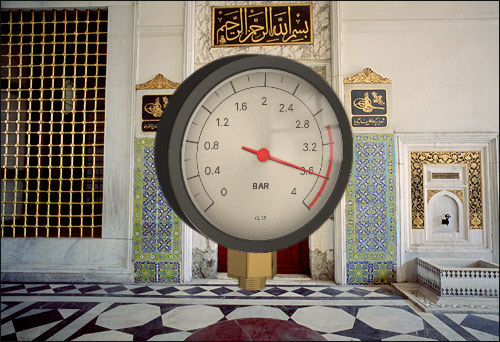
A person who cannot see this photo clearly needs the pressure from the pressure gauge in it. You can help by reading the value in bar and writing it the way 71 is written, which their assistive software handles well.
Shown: 3.6
